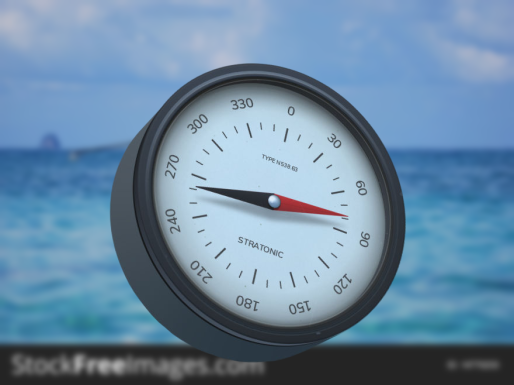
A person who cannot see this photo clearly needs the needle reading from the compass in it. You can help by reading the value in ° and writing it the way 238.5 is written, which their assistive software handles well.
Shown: 80
